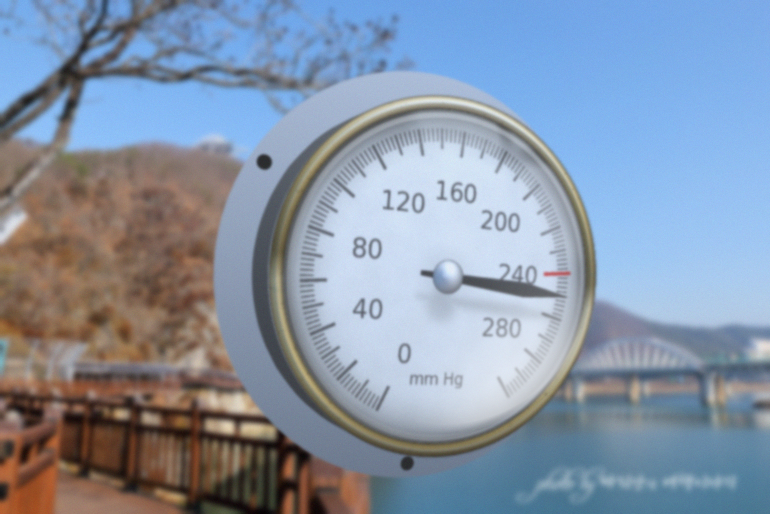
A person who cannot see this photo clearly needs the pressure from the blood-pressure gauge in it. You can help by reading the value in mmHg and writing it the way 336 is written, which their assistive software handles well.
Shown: 250
